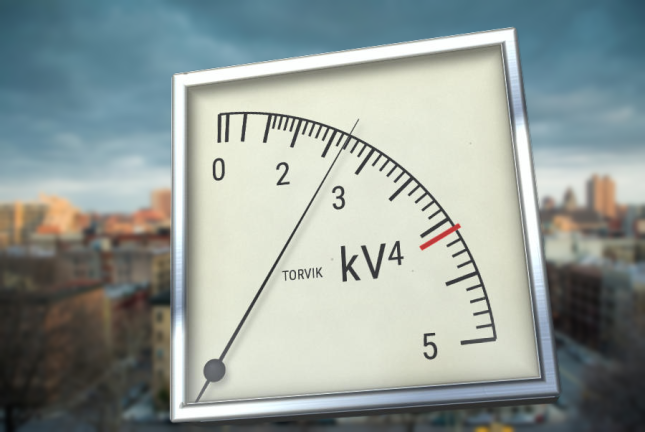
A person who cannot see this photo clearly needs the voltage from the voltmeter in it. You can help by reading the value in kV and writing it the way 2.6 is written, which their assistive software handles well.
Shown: 2.7
